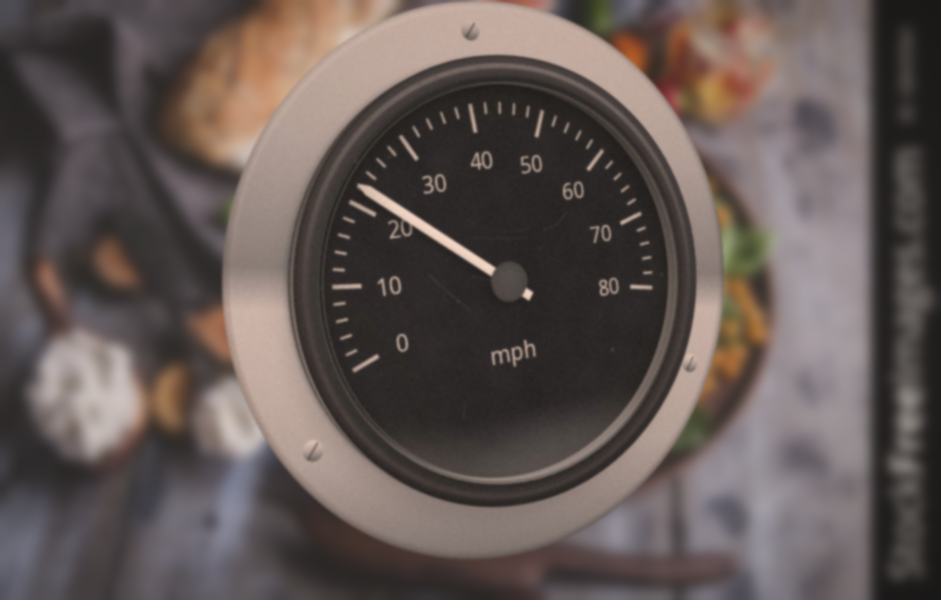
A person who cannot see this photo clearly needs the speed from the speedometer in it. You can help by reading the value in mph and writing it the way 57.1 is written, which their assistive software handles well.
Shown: 22
